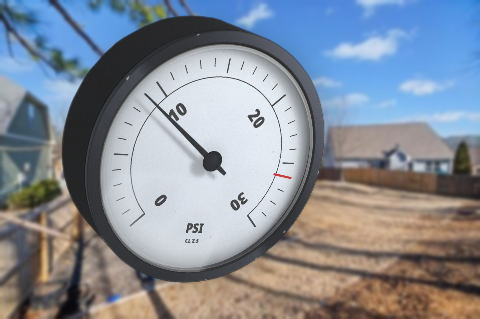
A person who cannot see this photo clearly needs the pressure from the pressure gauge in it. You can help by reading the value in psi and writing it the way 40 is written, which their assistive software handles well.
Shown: 9
